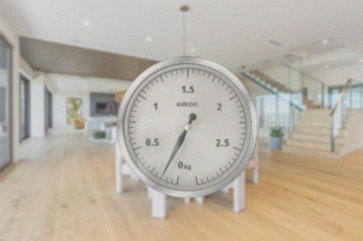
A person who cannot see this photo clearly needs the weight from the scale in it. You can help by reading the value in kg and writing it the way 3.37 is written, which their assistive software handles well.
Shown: 0.15
